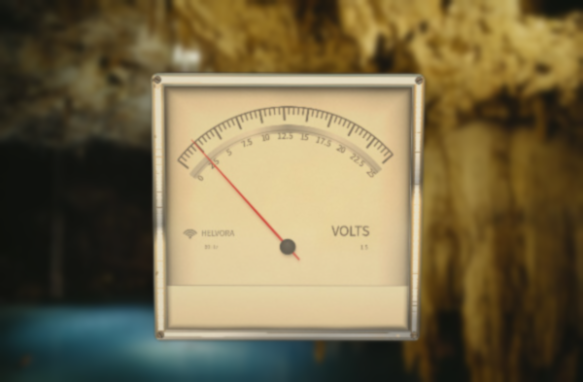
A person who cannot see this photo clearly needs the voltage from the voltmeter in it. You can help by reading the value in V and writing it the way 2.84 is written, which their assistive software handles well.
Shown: 2.5
